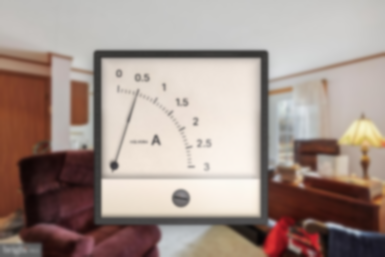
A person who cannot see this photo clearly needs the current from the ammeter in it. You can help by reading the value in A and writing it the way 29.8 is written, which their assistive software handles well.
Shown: 0.5
